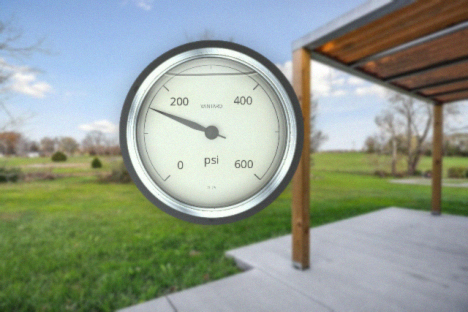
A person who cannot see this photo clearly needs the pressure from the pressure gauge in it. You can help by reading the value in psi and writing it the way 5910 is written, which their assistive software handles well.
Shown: 150
